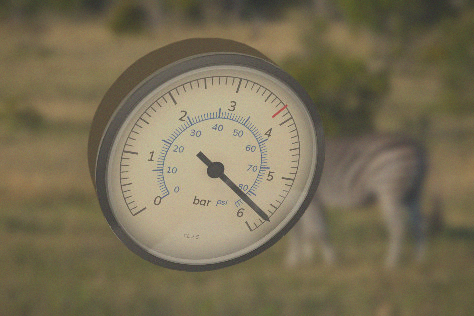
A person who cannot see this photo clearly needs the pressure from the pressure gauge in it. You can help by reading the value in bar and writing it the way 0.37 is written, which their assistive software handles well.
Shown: 5.7
